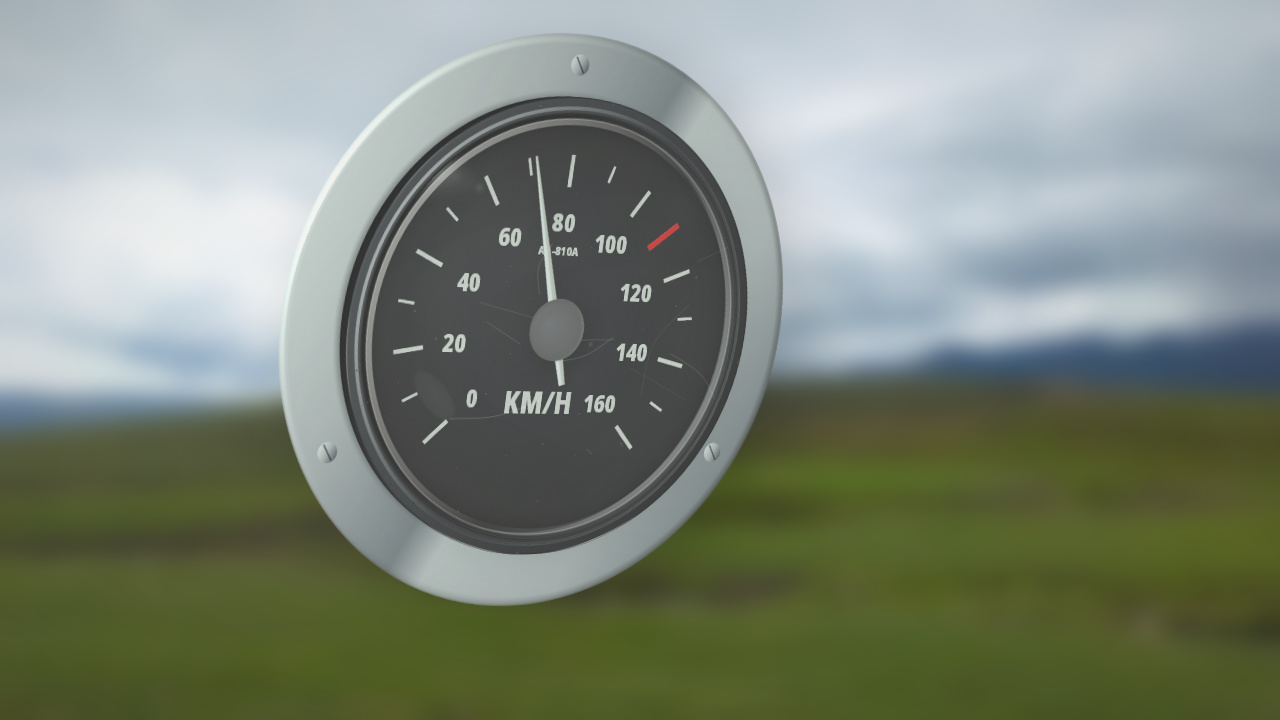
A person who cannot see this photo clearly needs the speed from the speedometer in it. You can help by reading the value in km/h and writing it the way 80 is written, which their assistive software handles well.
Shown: 70
